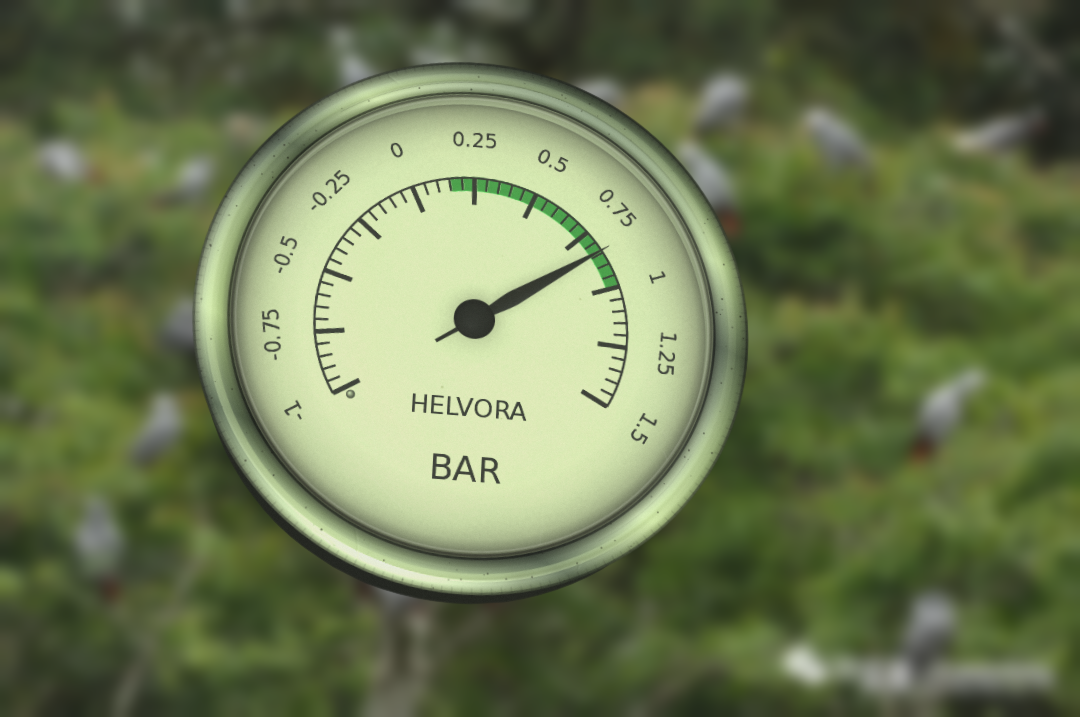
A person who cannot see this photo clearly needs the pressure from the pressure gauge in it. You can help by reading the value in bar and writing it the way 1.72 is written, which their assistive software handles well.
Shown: 0.85
